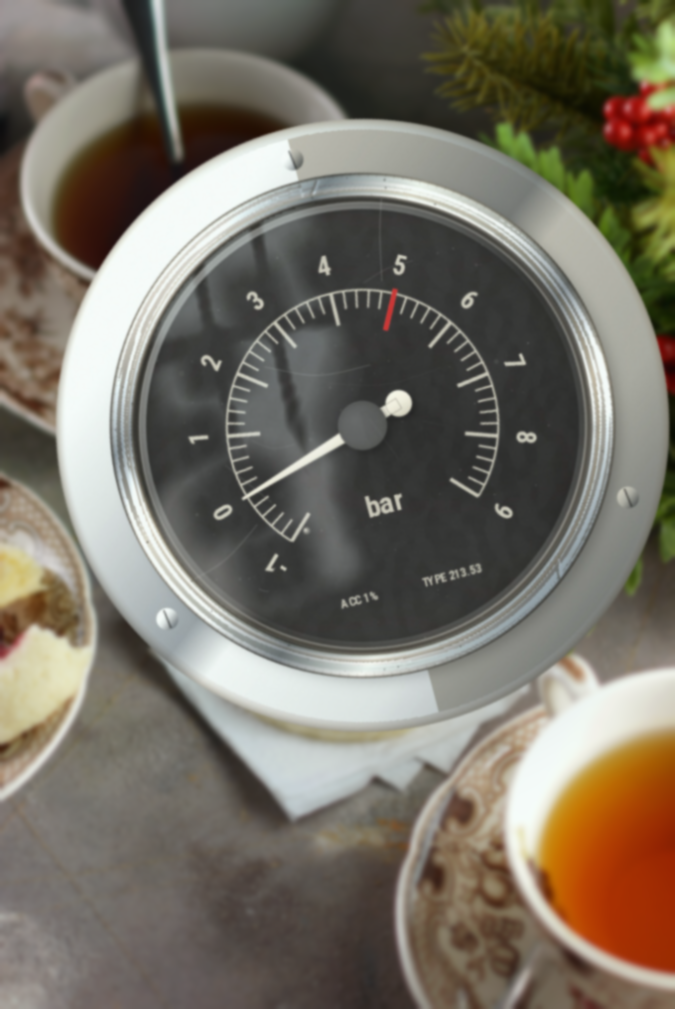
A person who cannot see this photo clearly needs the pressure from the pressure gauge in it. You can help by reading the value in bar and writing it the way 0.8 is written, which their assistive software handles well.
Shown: 0
